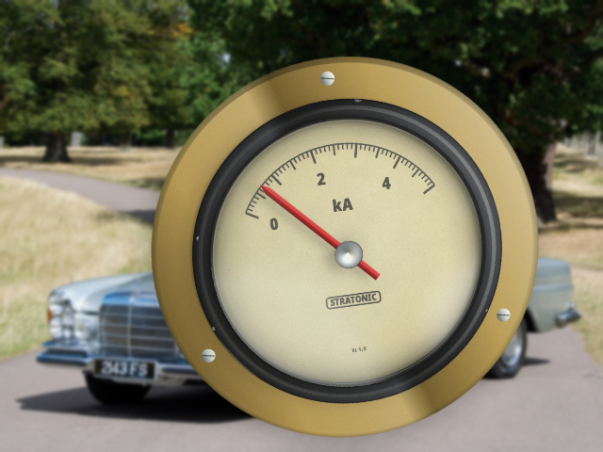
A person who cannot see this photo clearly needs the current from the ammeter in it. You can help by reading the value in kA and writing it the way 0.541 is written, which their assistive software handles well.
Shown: 0.7
